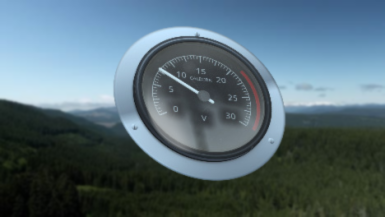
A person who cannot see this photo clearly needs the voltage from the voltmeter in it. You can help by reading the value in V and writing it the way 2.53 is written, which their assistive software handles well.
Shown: 7.5
